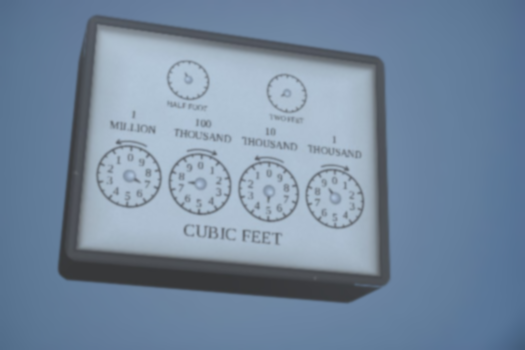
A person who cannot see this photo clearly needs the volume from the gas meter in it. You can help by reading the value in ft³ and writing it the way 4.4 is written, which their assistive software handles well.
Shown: 674900
